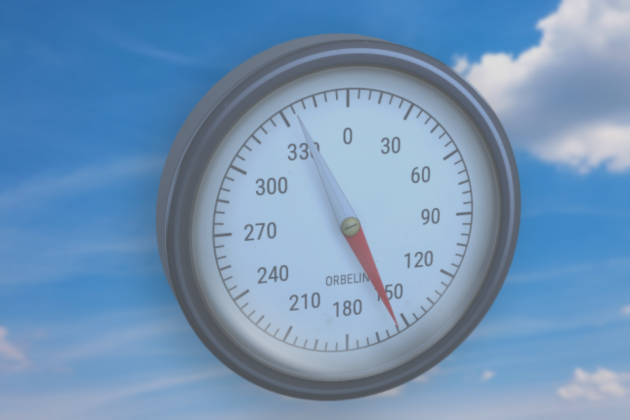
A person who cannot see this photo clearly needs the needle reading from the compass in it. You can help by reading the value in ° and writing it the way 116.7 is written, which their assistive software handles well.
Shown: 155
